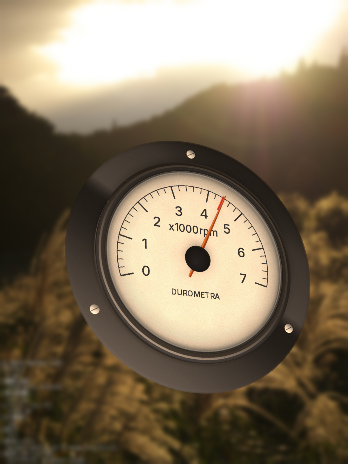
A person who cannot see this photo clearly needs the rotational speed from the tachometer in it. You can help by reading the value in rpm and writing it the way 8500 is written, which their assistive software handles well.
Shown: 4400
